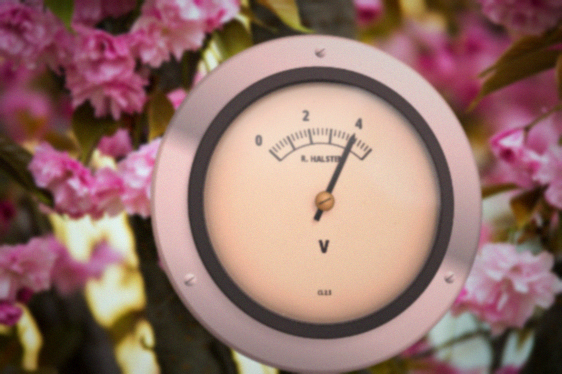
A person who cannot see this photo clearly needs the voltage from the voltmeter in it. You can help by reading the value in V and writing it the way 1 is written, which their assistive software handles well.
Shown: 4
